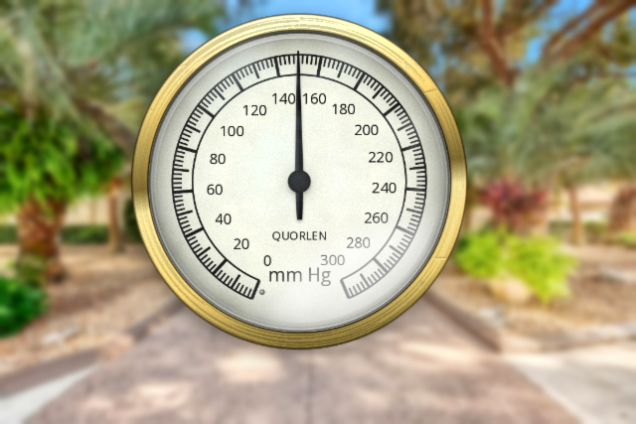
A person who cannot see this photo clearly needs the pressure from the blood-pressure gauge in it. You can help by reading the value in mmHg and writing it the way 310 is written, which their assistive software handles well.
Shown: 150
